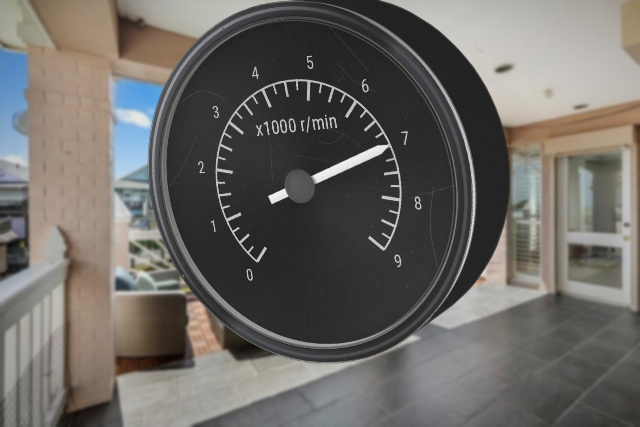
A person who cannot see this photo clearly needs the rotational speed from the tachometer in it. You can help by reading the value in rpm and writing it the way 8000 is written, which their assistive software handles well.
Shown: 7000
